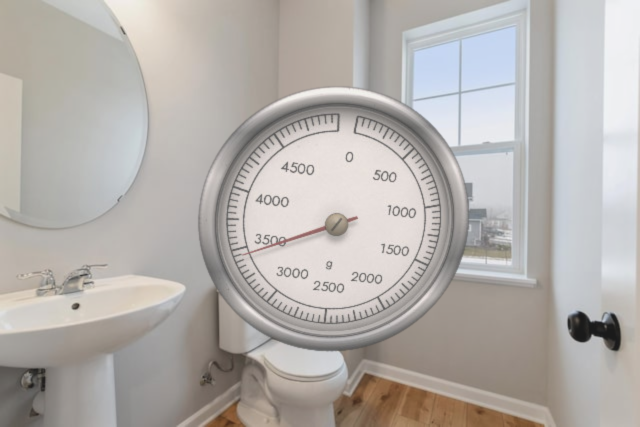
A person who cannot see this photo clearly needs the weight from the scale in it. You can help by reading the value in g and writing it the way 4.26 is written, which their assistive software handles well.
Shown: 3450
